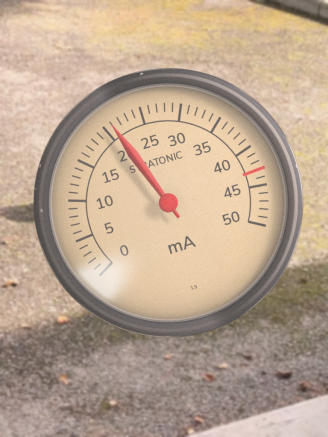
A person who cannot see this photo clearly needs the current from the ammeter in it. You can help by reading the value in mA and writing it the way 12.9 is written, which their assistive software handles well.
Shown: 21
